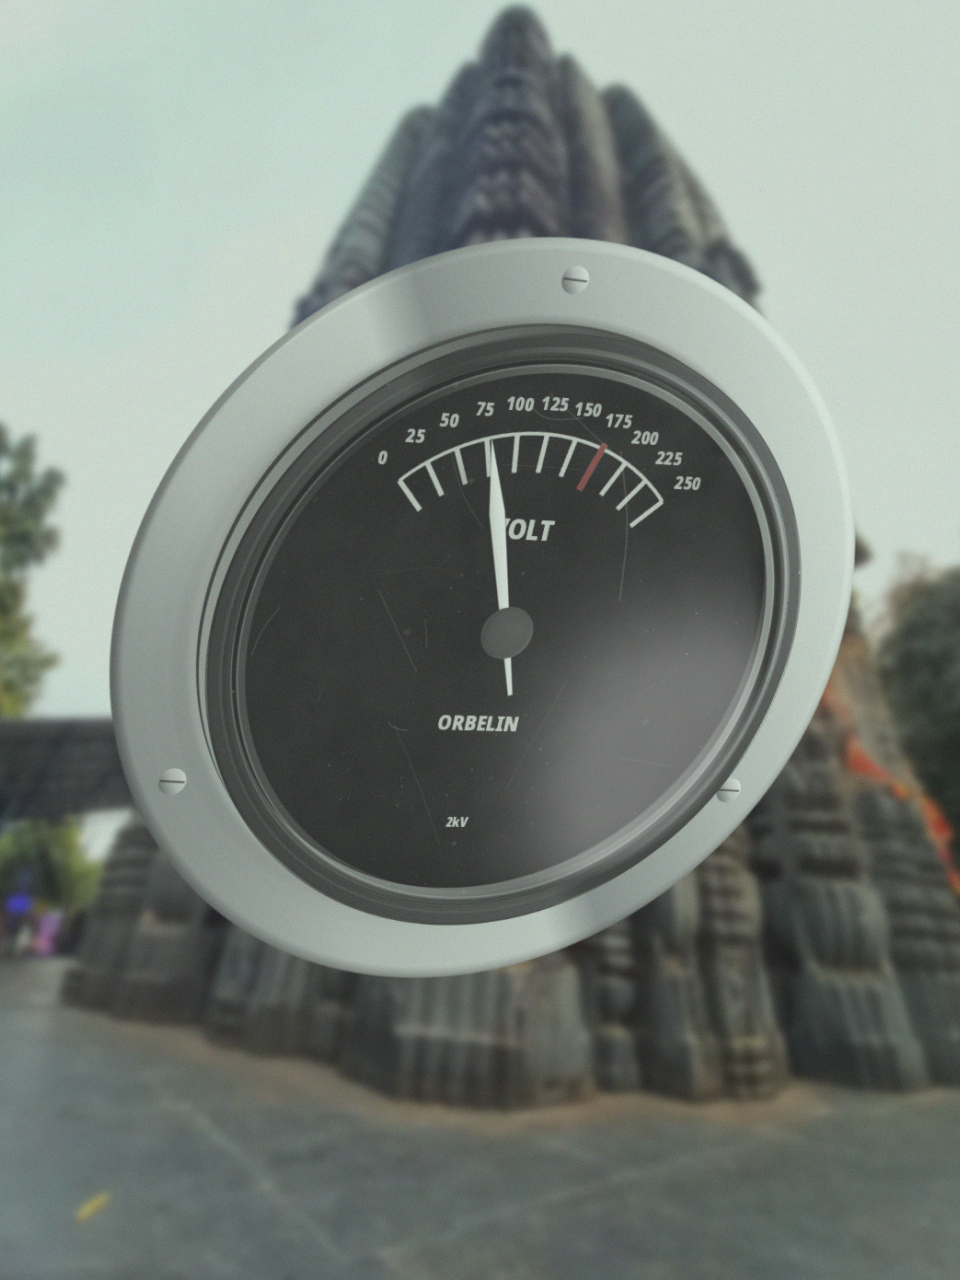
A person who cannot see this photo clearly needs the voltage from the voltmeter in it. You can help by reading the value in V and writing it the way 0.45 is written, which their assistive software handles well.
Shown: 75
